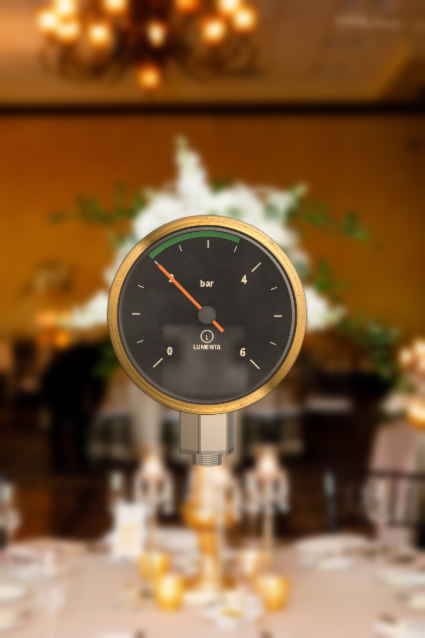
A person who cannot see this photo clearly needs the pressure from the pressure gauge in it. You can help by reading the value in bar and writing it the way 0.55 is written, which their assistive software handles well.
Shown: 2
